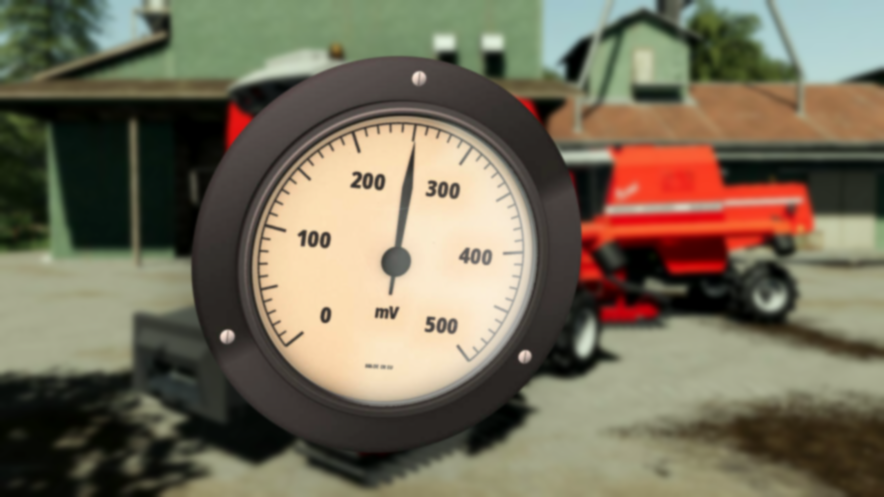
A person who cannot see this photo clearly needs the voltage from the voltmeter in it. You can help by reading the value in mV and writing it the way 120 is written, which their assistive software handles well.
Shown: 250
